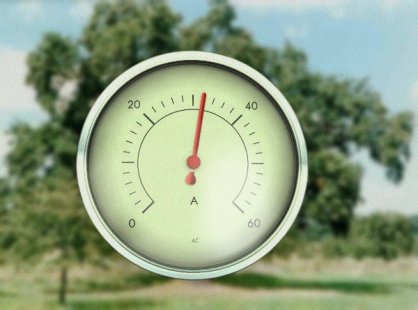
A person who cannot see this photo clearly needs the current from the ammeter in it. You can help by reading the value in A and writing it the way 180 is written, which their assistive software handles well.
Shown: 32
